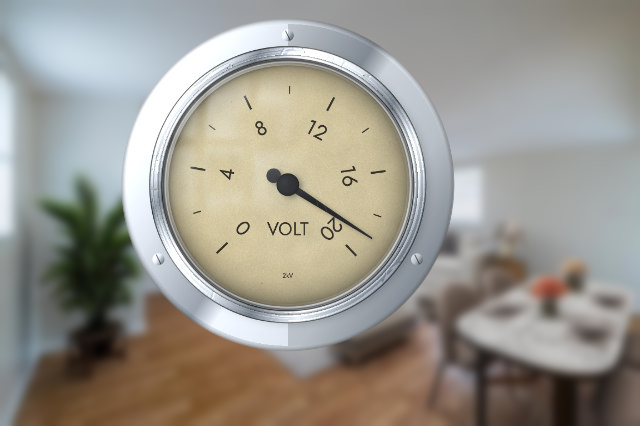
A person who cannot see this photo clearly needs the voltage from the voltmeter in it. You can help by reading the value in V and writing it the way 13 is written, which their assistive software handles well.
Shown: 19
